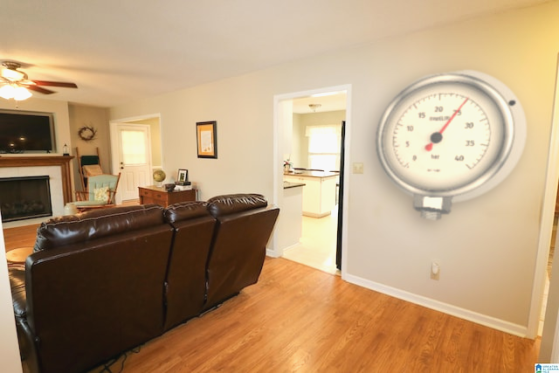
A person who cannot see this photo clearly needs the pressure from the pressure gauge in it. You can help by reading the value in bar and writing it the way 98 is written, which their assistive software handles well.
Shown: 25
